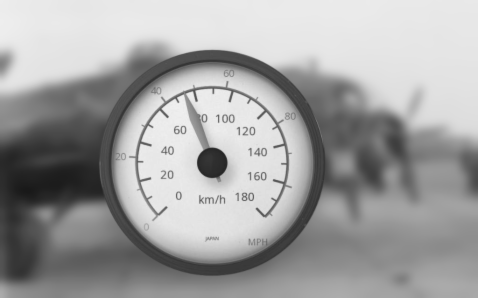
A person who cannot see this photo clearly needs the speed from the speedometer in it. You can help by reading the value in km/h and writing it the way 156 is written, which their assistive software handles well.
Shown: 75
